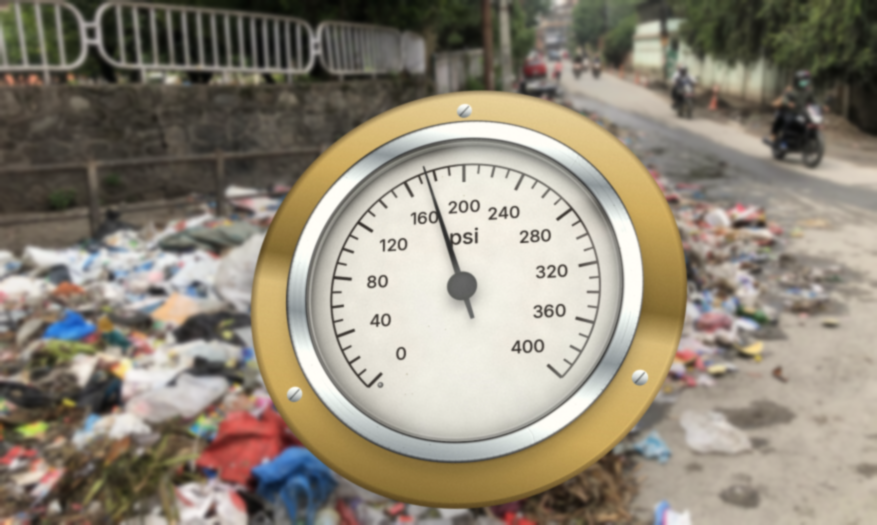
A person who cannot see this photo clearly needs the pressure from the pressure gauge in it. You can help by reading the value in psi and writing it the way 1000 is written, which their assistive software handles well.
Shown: 175
